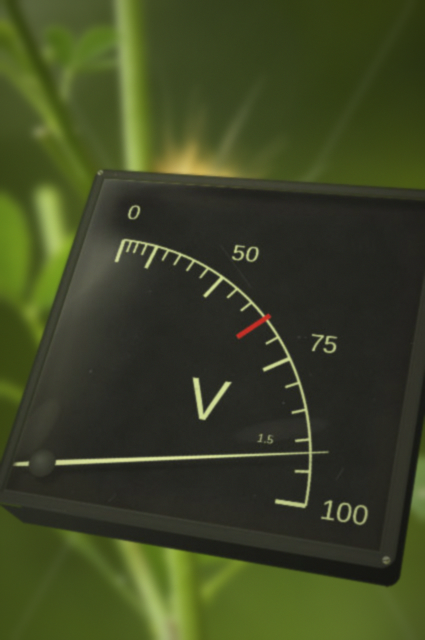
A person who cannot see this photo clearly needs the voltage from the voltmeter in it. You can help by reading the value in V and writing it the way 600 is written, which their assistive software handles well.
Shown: 92.5
